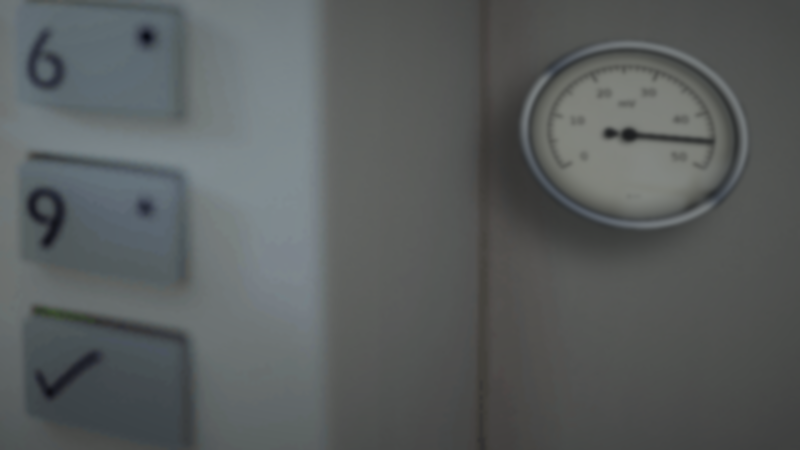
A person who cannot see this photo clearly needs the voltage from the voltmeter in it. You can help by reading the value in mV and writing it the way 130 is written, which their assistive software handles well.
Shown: 45
